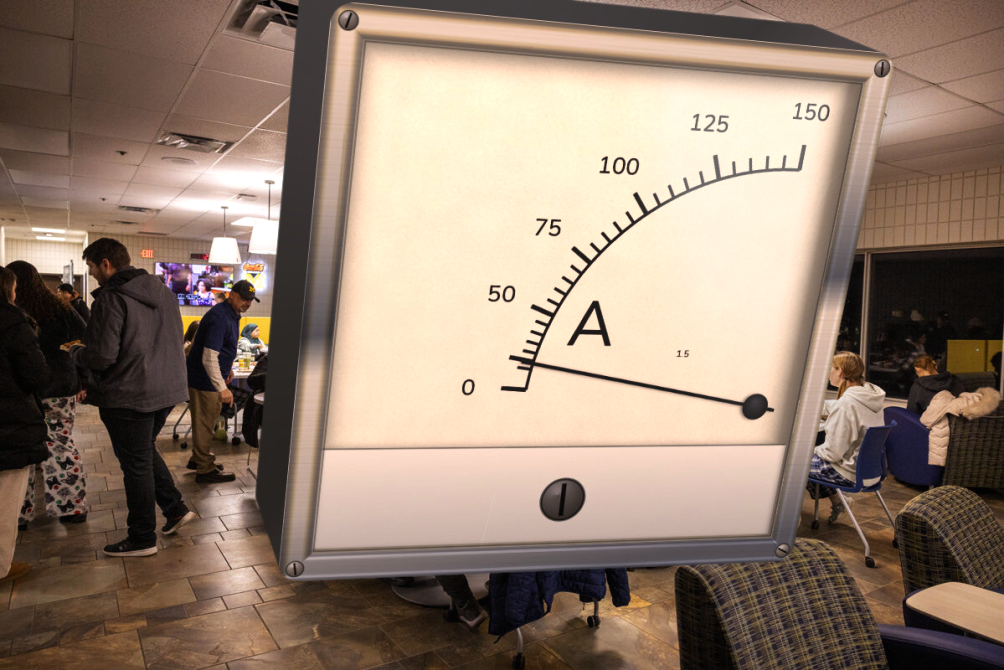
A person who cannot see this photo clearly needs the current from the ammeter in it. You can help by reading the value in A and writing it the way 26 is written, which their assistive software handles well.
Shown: 25
